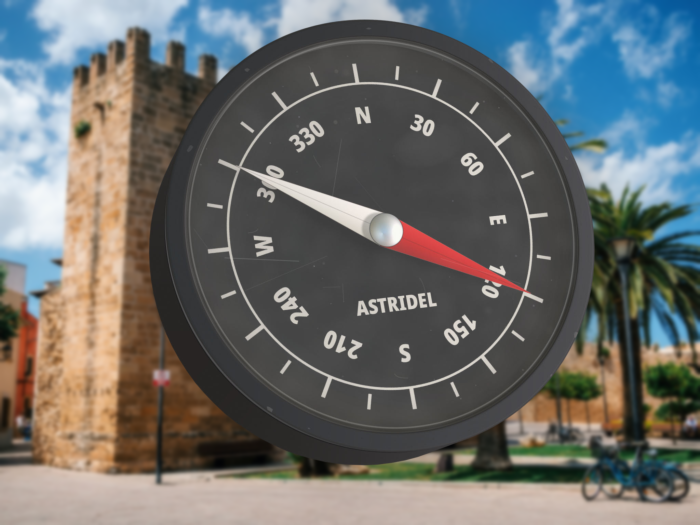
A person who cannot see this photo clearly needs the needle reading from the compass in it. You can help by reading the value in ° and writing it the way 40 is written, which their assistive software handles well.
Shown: 120
